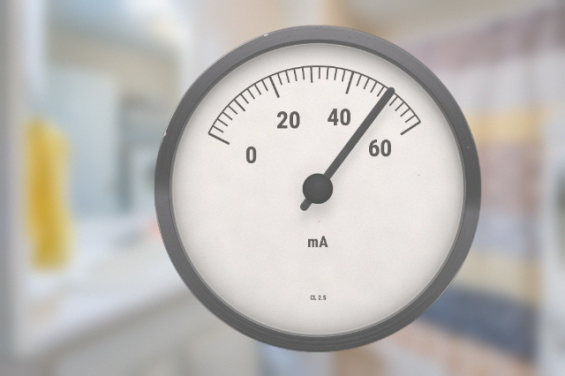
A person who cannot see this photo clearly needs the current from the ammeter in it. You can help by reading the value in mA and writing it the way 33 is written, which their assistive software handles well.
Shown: 50
